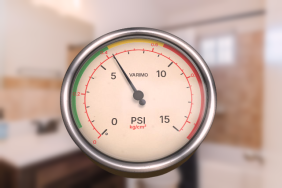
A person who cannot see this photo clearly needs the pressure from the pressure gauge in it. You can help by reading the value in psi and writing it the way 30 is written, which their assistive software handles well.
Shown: 6
